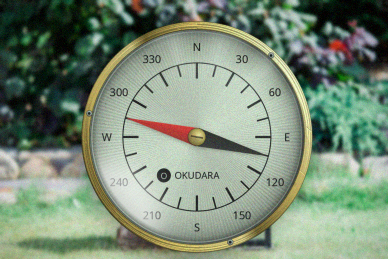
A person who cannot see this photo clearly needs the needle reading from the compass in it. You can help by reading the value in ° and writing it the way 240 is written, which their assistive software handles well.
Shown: 285
